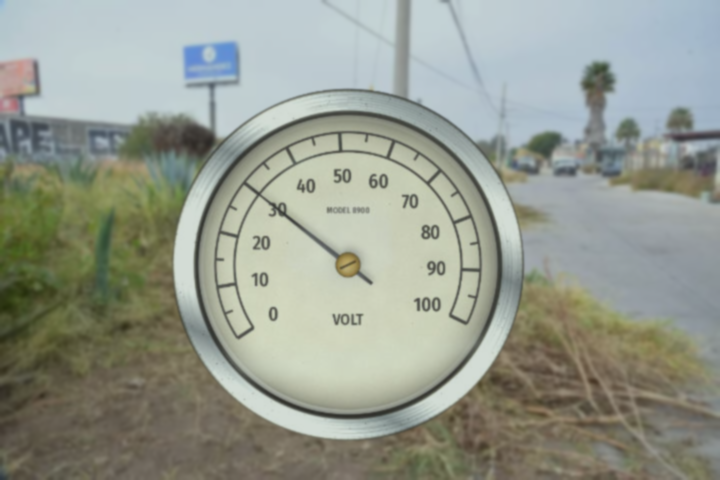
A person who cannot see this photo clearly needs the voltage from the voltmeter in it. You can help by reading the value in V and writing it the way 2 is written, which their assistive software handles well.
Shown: 30
